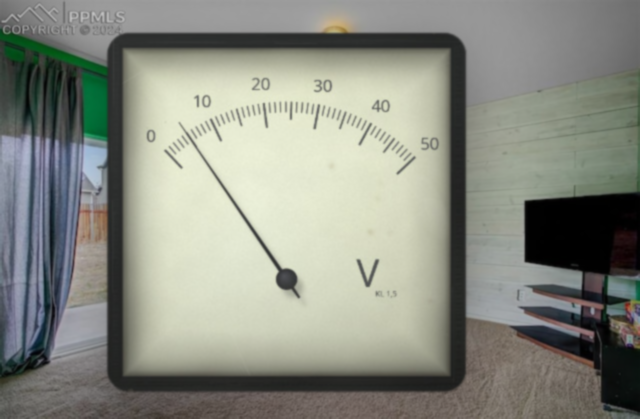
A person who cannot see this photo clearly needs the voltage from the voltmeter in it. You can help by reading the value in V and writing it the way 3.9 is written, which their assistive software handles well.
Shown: 5
